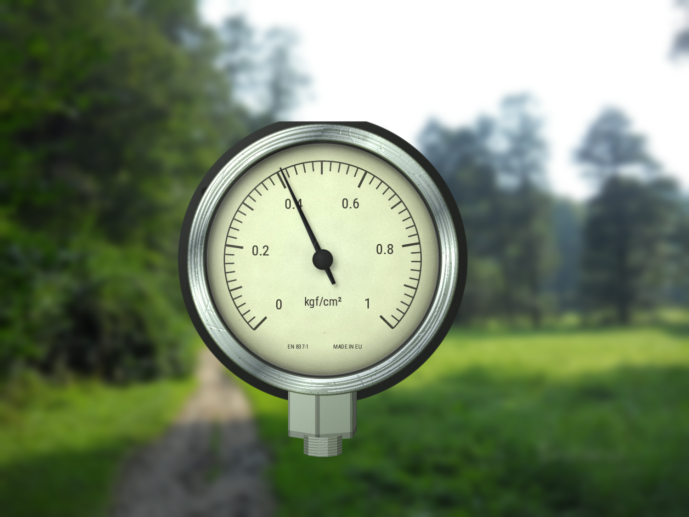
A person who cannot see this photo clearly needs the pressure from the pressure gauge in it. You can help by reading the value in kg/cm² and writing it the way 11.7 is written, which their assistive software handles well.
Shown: 0.41
